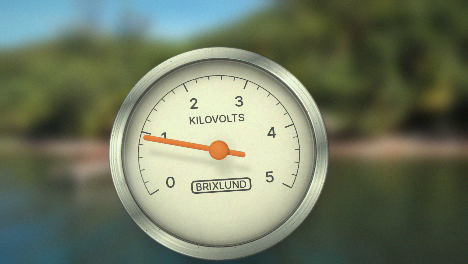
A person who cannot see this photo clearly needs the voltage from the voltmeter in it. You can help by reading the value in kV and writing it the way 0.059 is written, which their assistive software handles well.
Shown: 0.9
